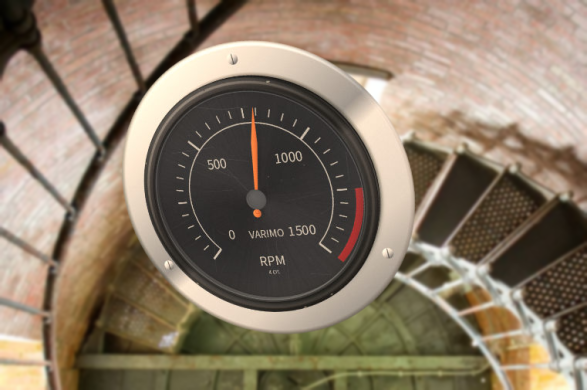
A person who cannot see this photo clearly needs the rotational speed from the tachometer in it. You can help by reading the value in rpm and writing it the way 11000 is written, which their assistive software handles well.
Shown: 800
